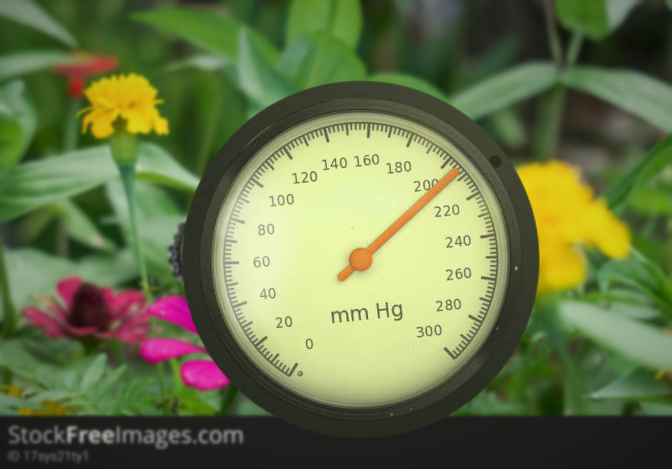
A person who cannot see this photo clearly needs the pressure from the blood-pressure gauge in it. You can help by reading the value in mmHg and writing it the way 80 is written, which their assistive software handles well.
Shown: 206
